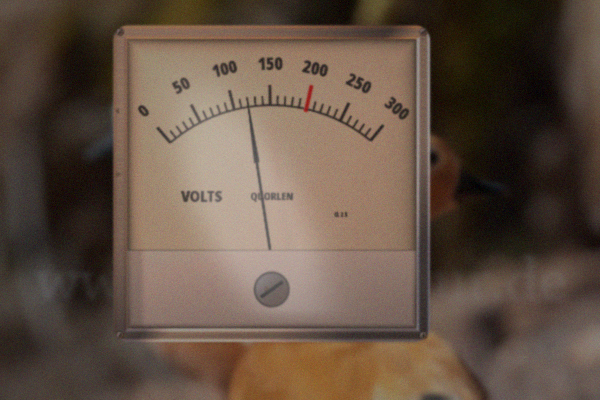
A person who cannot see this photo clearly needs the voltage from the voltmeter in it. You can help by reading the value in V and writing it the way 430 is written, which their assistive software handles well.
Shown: 120
